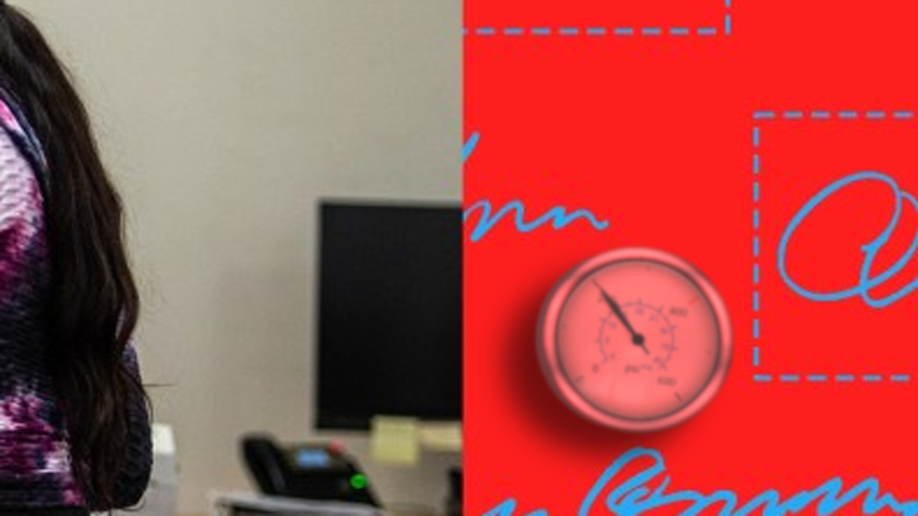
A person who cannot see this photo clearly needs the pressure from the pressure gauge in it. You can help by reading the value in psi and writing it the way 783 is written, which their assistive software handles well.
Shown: 200
